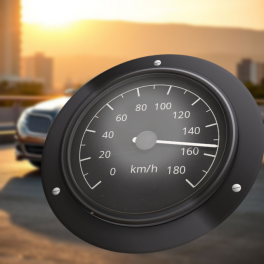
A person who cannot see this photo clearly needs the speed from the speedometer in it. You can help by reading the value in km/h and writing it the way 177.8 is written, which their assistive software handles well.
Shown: 155
